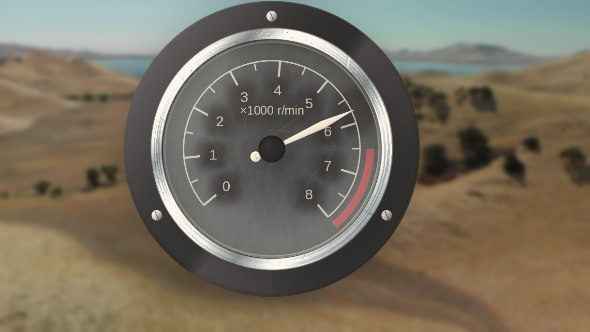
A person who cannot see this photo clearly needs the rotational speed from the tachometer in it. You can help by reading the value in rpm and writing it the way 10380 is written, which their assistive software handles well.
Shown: 5750
